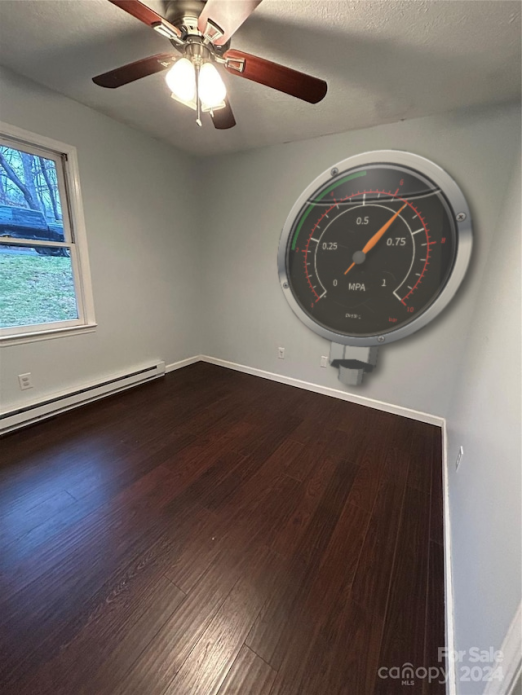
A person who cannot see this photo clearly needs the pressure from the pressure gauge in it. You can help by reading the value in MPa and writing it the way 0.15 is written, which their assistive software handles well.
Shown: 0.65
